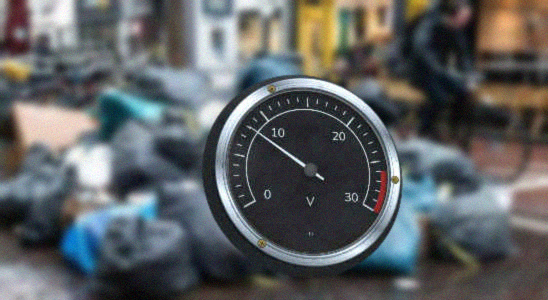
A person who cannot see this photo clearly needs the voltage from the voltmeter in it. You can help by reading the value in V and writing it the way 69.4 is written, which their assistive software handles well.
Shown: 8
